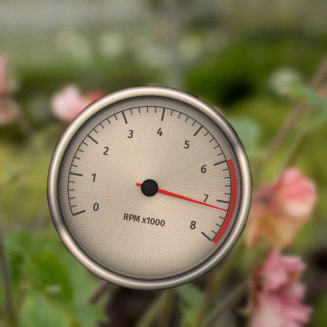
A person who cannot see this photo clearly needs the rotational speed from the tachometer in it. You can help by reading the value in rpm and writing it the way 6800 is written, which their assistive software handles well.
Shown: 7200
